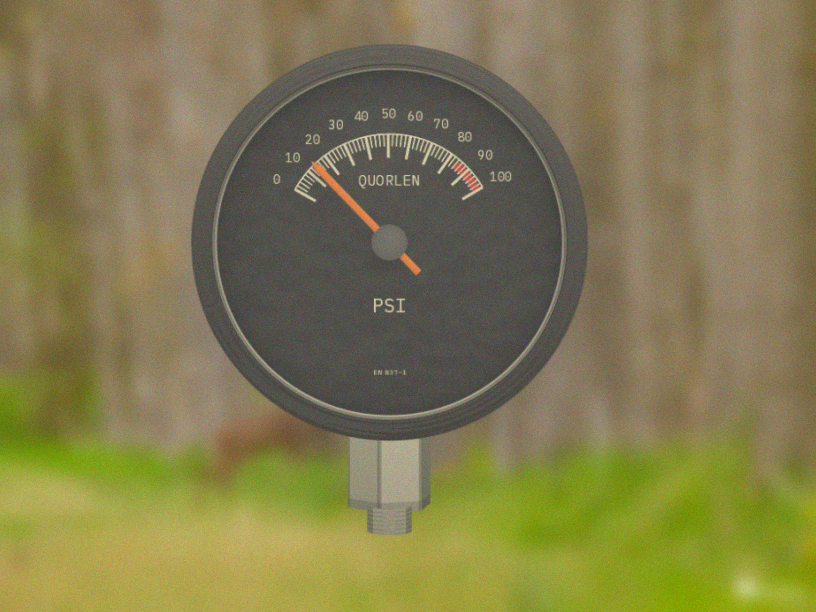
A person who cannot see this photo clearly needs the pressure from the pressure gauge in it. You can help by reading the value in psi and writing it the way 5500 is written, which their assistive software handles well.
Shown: 14
